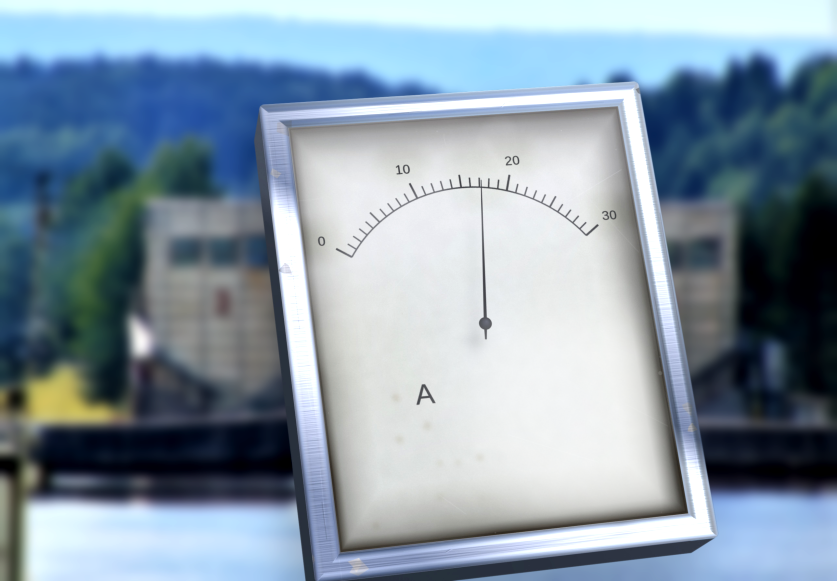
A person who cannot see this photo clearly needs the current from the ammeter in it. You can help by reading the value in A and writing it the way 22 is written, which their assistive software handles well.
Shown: 17
